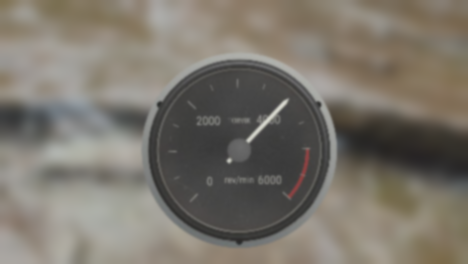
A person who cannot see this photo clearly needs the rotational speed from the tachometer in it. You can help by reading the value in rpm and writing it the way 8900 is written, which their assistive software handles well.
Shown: 4000
